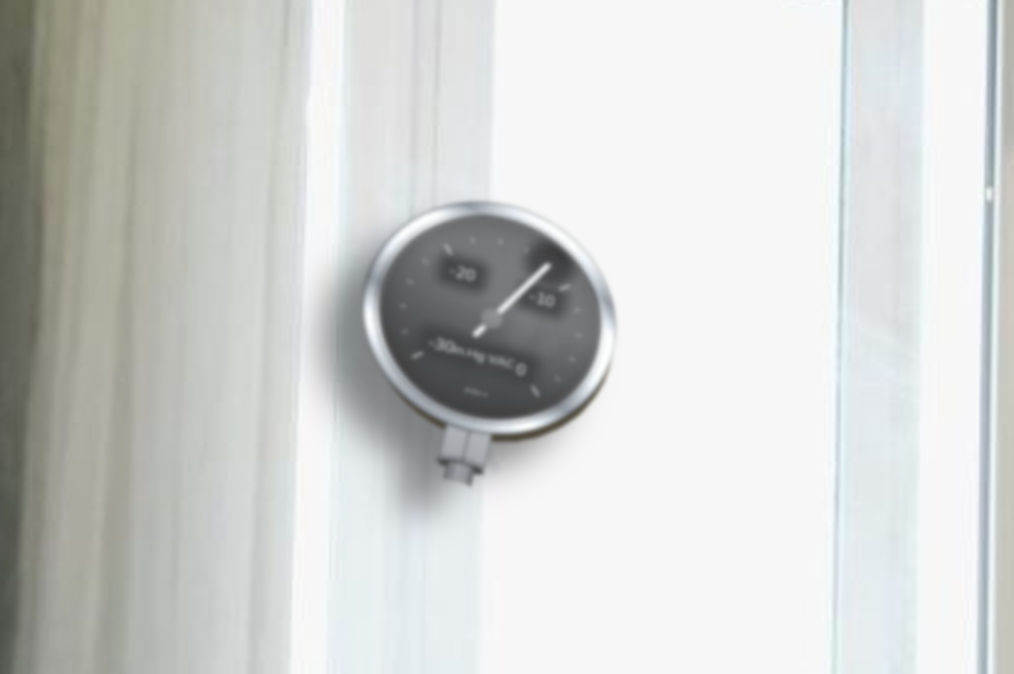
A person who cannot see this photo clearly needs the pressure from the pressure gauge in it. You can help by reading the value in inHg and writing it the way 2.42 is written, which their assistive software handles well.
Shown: -12
